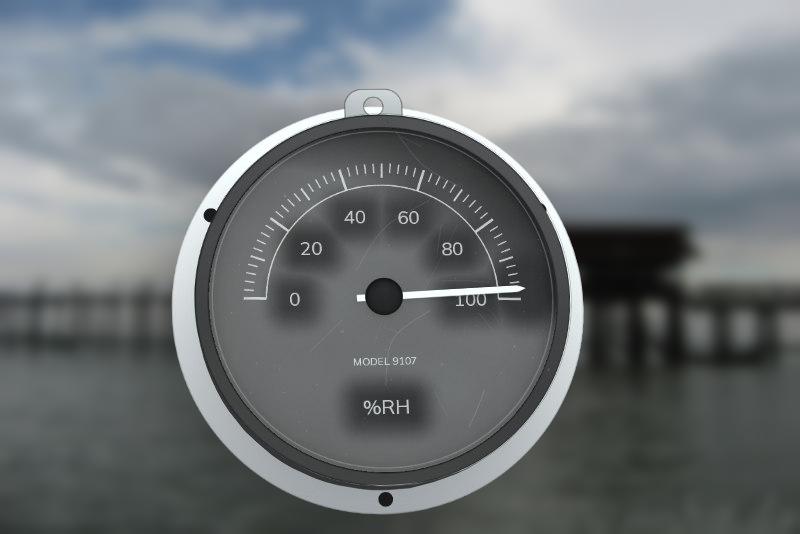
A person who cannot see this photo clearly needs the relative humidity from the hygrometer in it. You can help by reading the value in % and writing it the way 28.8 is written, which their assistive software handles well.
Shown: 98
